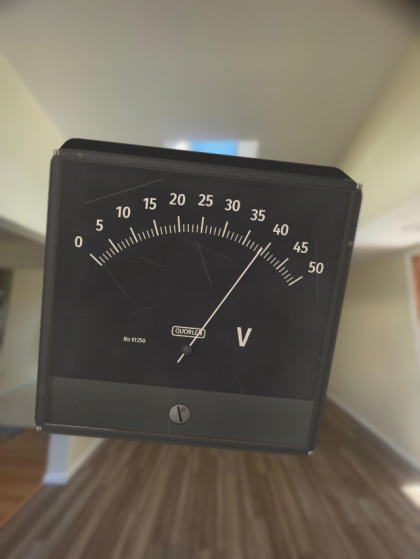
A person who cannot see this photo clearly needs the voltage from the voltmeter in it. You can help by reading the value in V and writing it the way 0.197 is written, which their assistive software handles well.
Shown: 39
